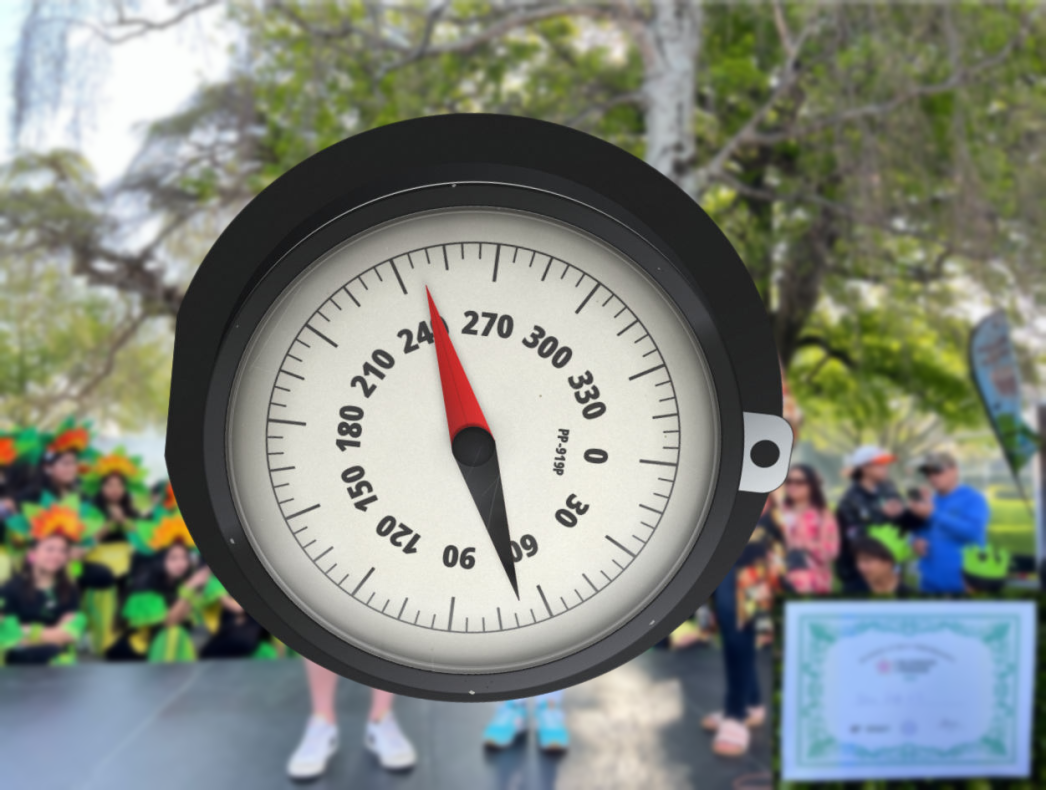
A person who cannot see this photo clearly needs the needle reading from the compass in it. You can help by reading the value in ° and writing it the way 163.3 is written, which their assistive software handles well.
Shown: 247.5
